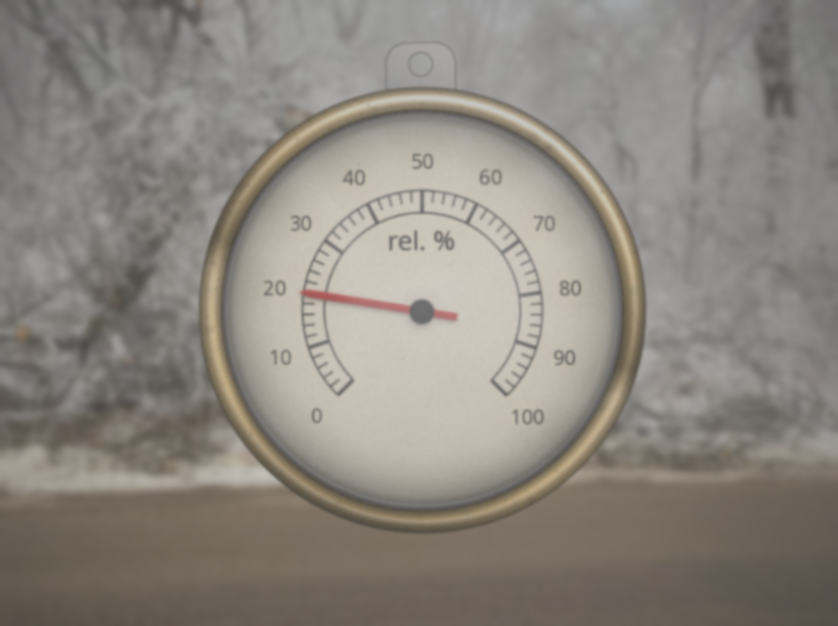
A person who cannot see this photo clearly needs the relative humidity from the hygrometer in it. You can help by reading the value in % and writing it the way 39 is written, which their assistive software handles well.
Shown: 20
